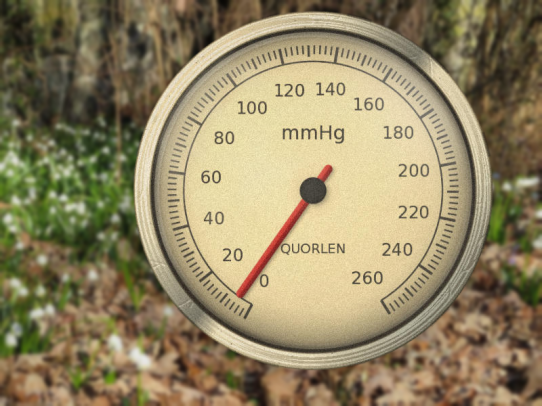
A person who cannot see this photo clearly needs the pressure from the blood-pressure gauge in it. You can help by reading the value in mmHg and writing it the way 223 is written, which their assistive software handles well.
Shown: 6
